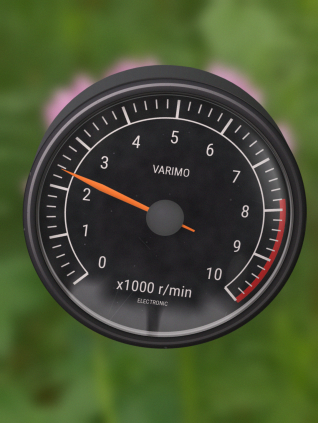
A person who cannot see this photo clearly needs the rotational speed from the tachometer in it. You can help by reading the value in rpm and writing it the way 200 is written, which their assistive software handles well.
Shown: 2400
